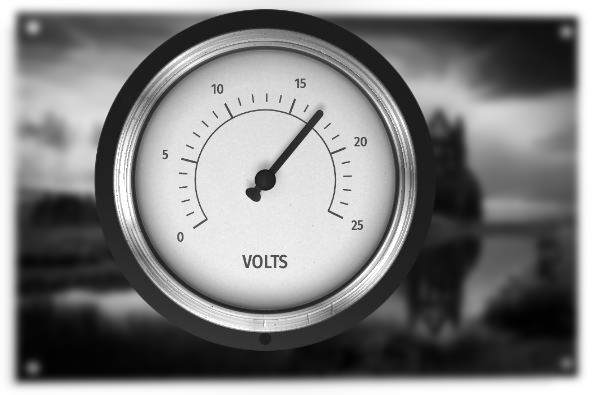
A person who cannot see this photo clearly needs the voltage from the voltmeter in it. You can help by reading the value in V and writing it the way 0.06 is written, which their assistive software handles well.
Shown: 17
